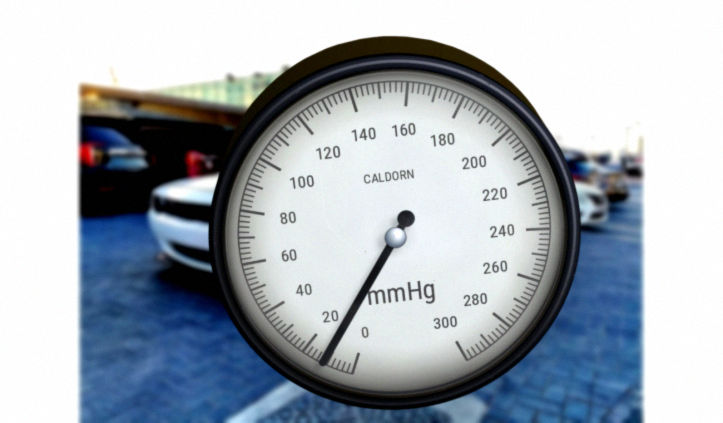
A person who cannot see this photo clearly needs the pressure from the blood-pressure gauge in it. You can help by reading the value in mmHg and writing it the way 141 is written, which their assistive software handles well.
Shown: 12
